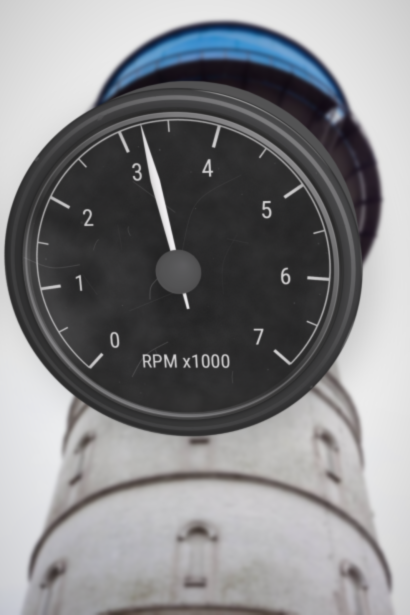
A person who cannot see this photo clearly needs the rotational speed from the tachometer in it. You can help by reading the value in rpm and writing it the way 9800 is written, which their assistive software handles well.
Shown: 3250
